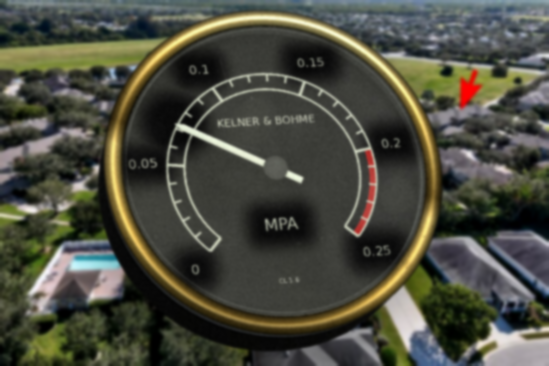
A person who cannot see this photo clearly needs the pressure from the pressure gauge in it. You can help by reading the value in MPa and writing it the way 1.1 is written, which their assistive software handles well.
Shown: 0.07
